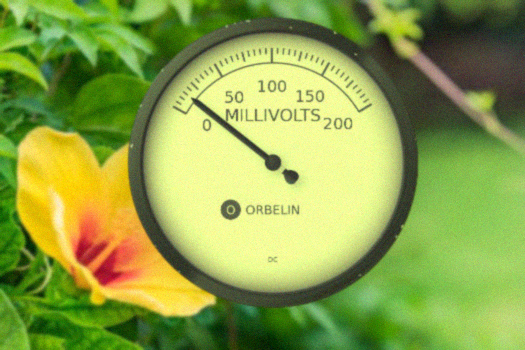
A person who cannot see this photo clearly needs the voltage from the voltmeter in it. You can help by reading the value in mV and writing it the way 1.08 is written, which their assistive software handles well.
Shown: 15
